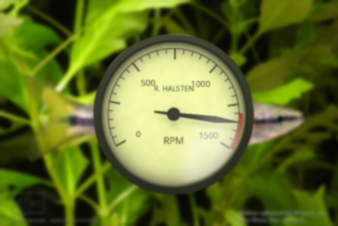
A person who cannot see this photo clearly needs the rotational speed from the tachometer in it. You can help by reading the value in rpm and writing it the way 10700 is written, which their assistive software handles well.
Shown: 1350
